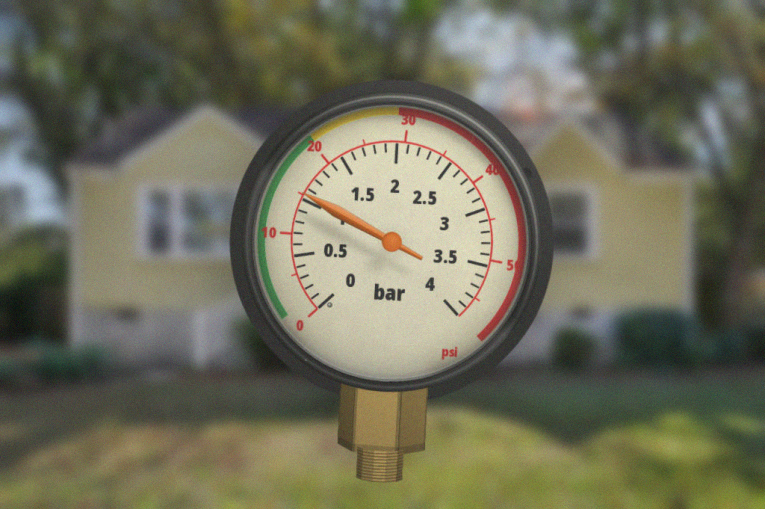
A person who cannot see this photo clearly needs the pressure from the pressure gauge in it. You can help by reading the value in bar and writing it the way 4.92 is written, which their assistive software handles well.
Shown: 1.05
